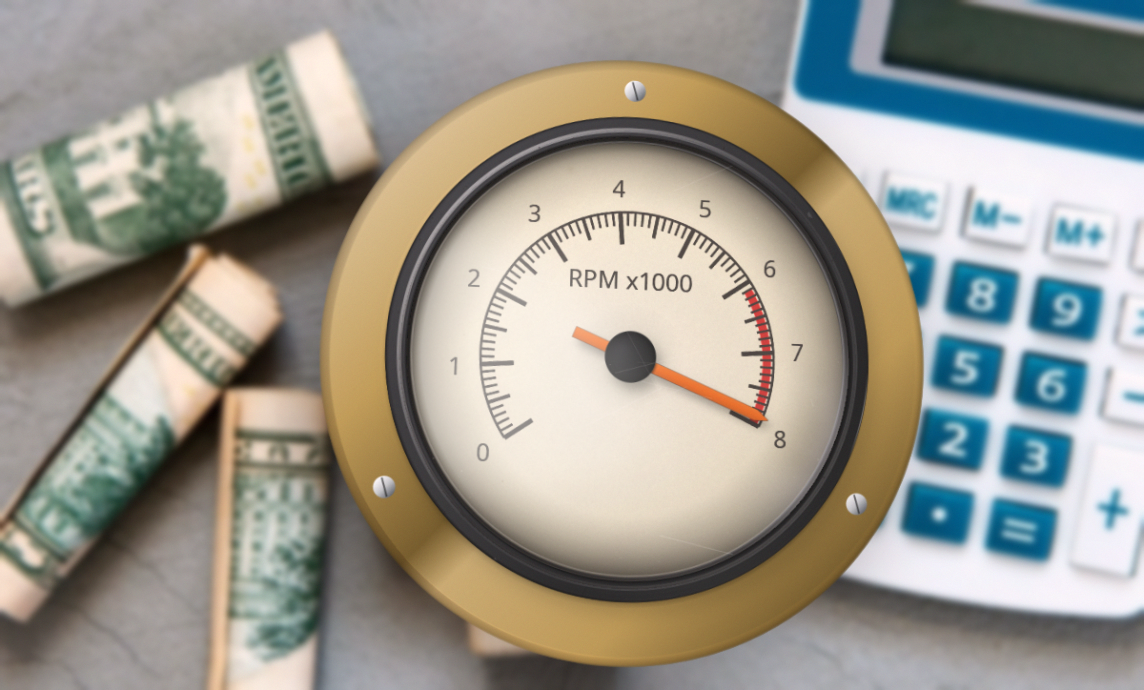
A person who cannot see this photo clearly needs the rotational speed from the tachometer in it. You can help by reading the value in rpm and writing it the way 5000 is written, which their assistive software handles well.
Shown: 7900
